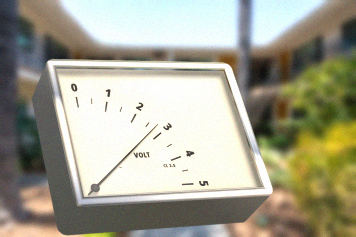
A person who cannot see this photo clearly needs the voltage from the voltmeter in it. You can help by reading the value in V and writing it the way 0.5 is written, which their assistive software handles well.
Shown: 2.75
